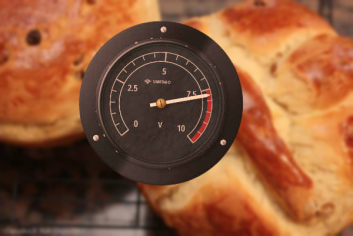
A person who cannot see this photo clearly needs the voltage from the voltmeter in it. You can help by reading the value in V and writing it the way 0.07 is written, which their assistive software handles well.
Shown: 7.75
